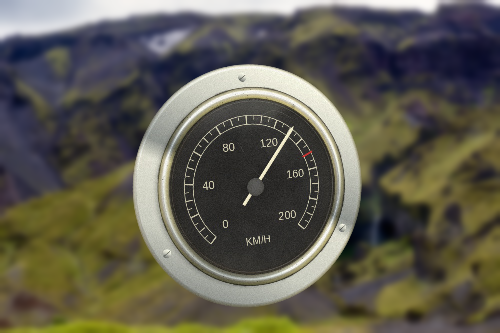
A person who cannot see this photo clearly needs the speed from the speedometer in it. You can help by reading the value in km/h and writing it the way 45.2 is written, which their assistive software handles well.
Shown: 130
